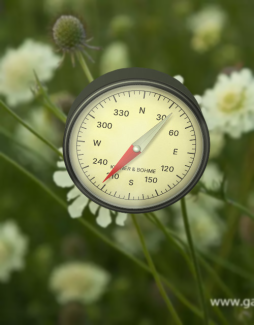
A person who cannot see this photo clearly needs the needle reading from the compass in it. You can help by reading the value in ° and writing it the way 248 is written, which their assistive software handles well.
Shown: 215
